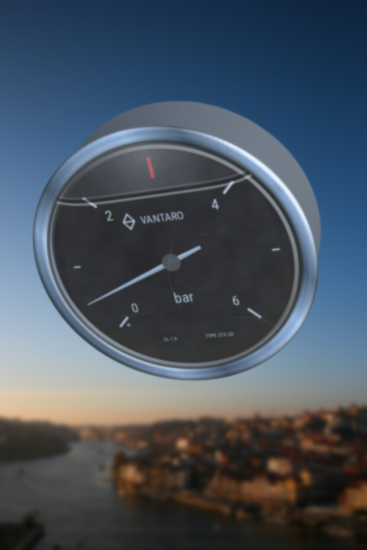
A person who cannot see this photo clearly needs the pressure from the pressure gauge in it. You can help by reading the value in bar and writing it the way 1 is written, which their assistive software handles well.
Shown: 0.5
